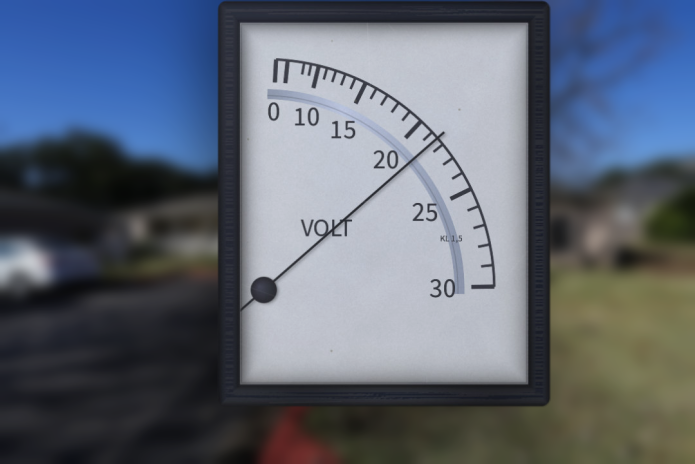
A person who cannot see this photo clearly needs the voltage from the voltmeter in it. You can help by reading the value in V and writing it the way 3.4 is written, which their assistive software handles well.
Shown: 21.5
